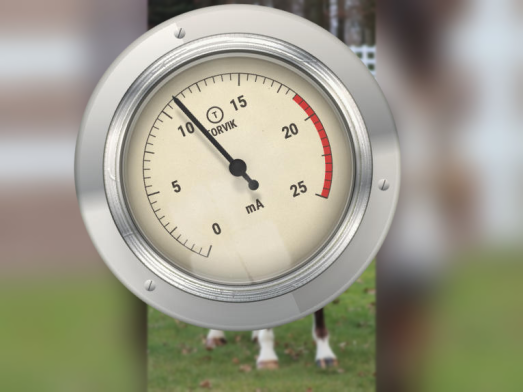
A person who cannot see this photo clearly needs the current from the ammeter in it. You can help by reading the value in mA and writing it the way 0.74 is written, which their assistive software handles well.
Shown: 11
